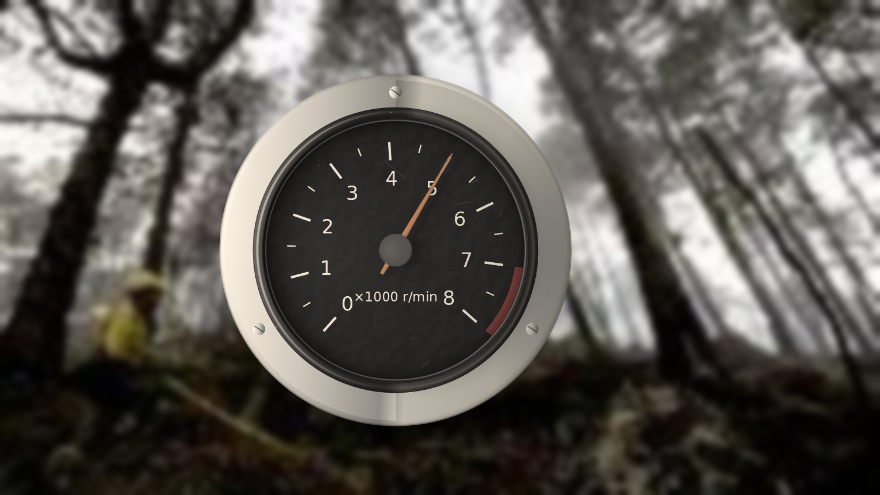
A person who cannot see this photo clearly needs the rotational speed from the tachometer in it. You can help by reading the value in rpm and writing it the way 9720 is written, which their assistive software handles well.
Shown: 5000
